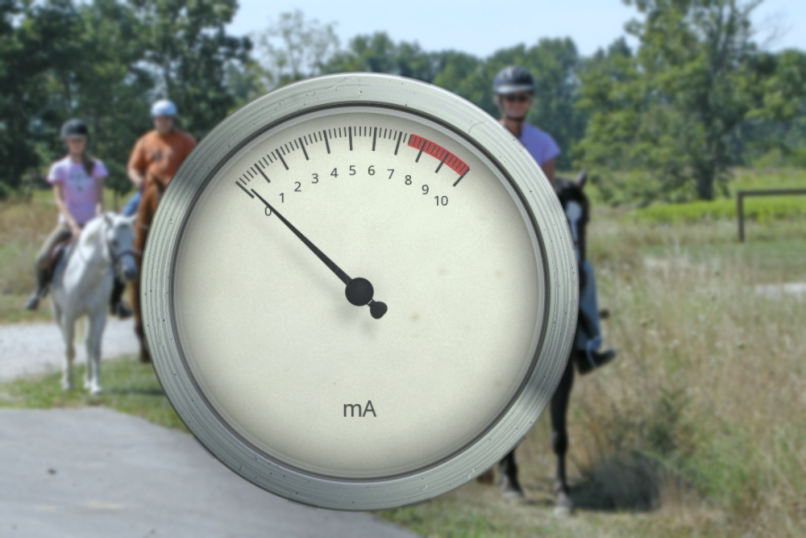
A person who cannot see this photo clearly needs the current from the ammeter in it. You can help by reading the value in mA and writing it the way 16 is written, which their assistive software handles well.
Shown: 0.2
